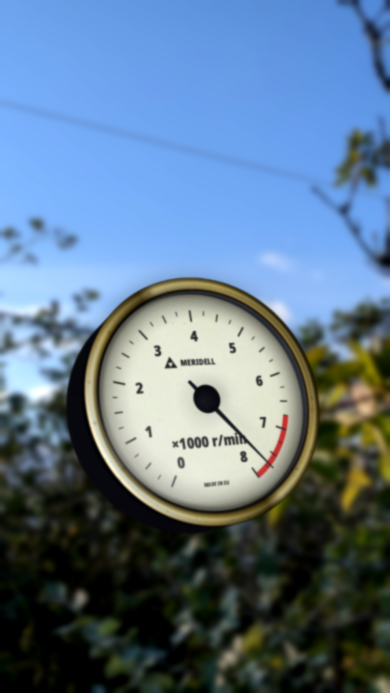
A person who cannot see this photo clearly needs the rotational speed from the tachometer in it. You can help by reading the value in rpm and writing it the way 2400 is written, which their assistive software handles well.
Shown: 7750
